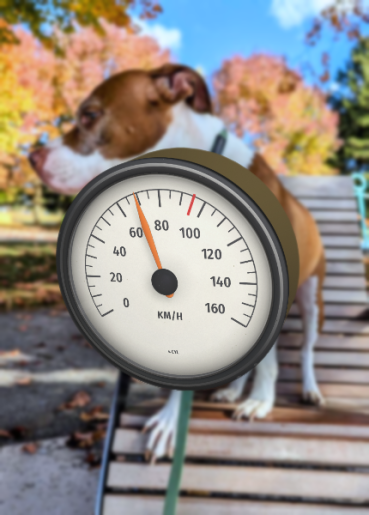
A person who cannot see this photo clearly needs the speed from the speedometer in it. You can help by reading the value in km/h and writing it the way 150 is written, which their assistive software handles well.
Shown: 70
